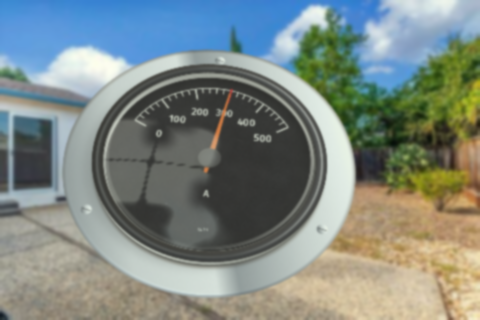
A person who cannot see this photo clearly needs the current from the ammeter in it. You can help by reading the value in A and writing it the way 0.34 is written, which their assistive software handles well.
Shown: 300
